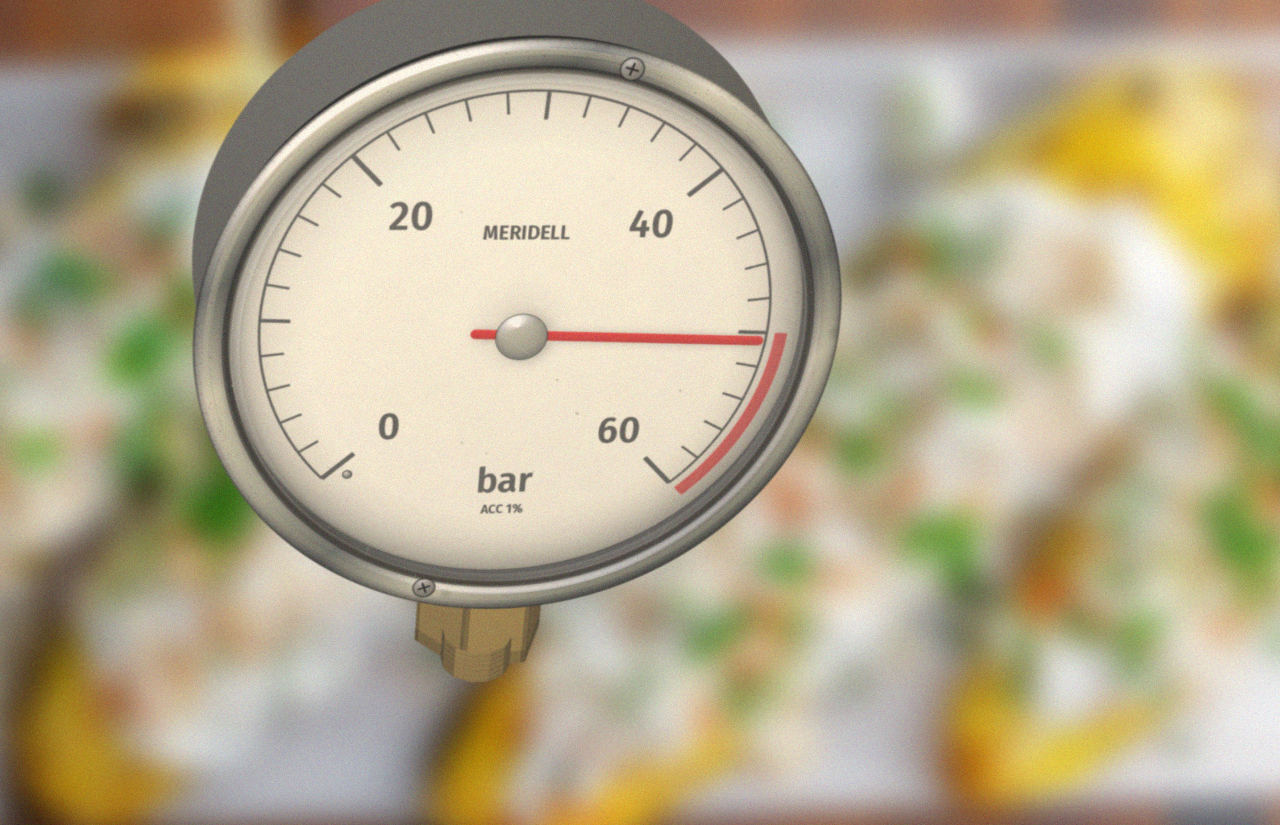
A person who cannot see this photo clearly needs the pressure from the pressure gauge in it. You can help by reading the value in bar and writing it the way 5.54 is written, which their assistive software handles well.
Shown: 50
